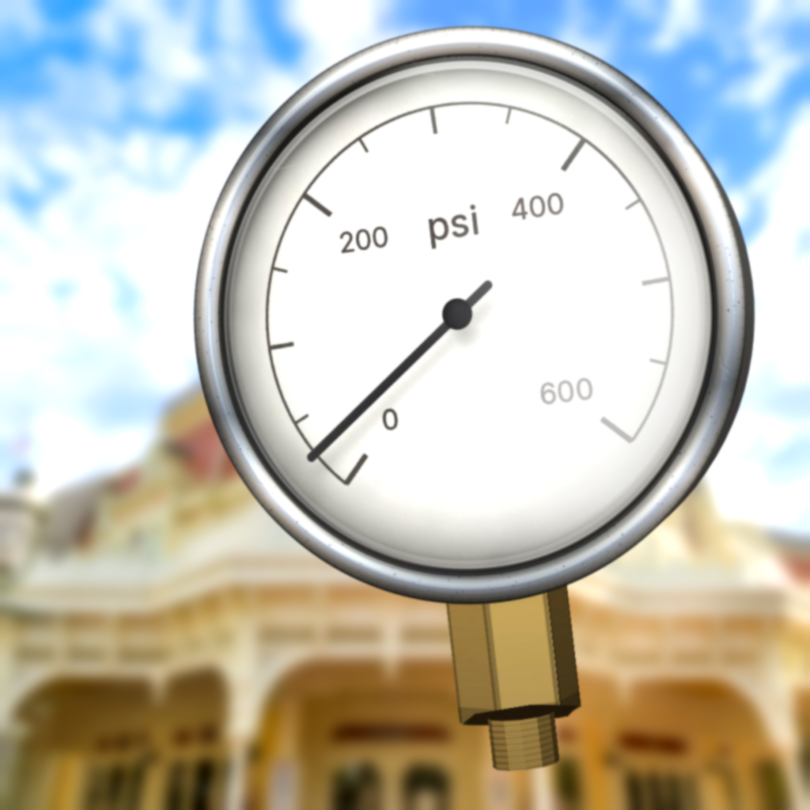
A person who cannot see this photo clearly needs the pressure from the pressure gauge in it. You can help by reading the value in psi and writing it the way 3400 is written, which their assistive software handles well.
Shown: 25
